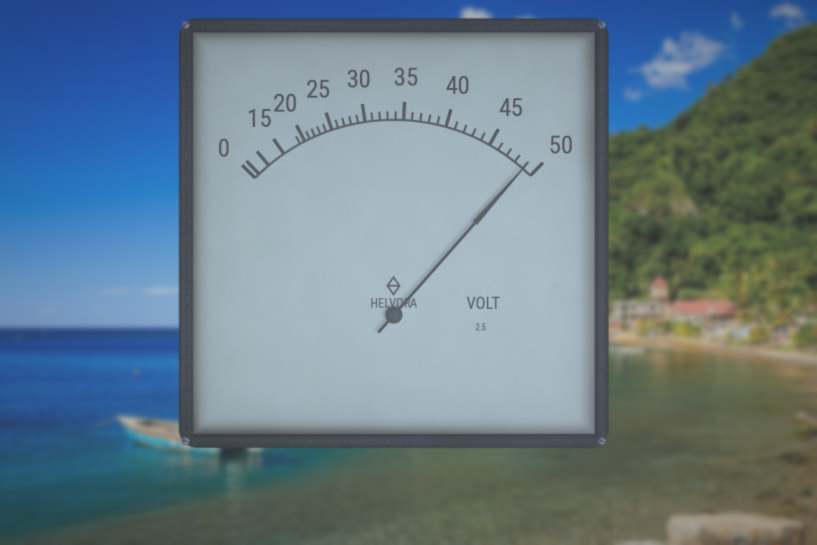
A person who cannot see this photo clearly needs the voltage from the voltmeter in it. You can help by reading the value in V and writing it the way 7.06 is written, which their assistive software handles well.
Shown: 49
